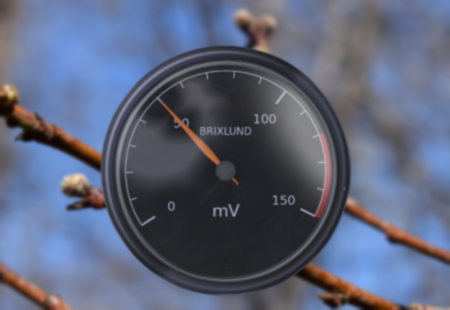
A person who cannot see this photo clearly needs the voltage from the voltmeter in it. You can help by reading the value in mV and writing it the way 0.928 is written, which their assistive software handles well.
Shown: 50
